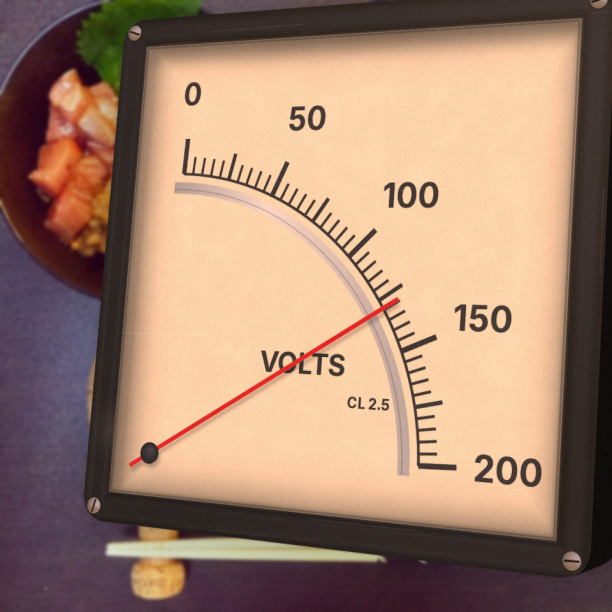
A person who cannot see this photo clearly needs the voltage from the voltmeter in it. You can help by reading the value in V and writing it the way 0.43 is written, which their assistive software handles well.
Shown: 130
